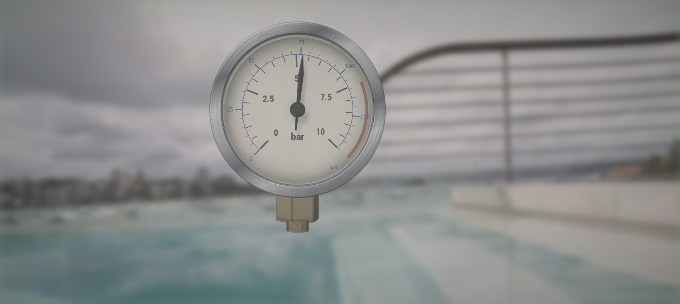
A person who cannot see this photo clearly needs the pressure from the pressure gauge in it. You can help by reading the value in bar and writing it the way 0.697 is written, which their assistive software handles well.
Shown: 5.25
